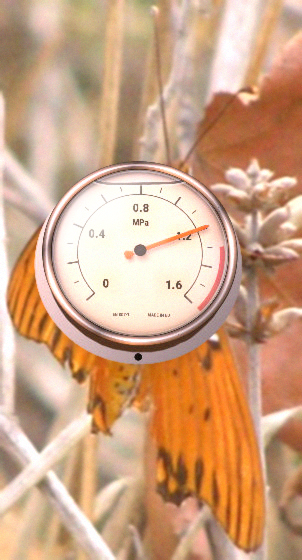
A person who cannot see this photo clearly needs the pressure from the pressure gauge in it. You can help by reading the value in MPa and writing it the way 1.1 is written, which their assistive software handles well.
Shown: 1.2
